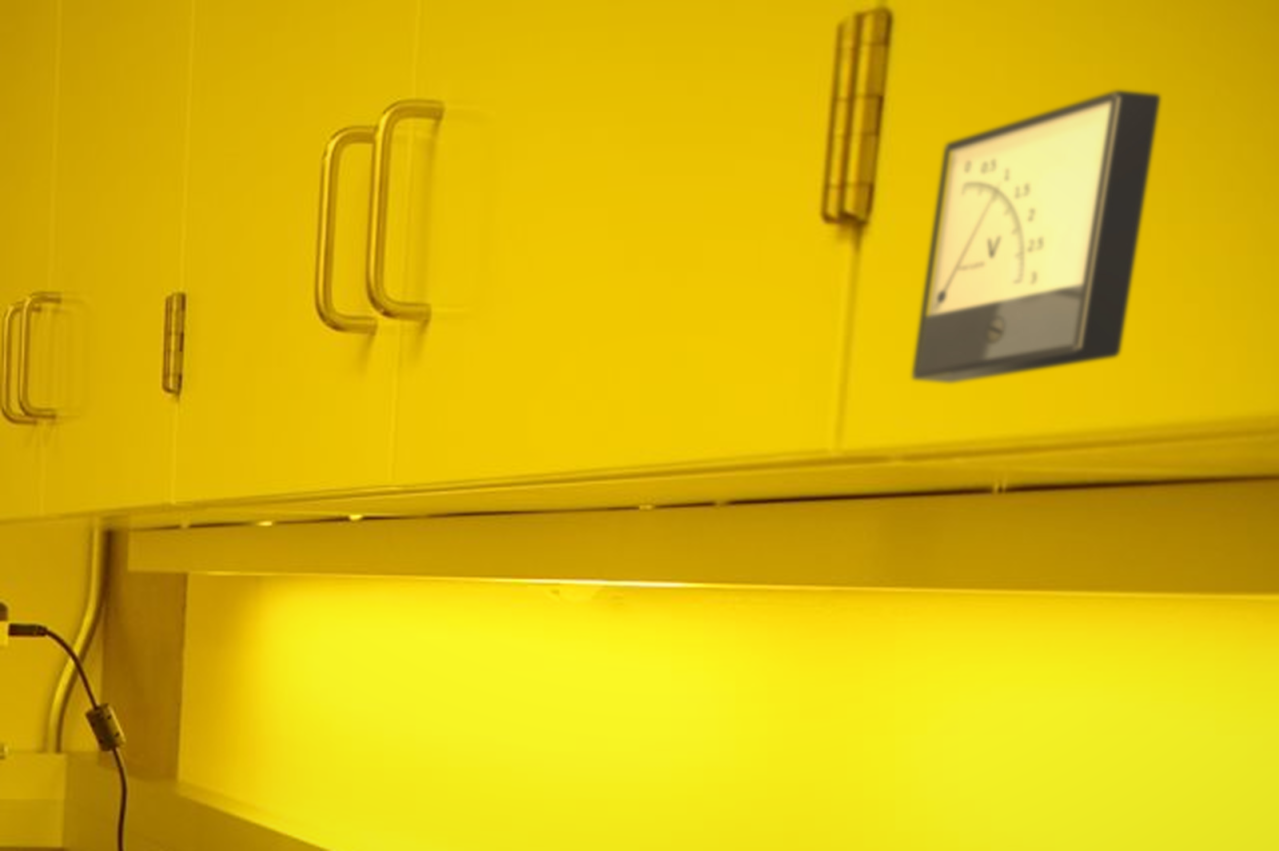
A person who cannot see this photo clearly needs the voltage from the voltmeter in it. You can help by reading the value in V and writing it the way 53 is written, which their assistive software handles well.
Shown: 1
